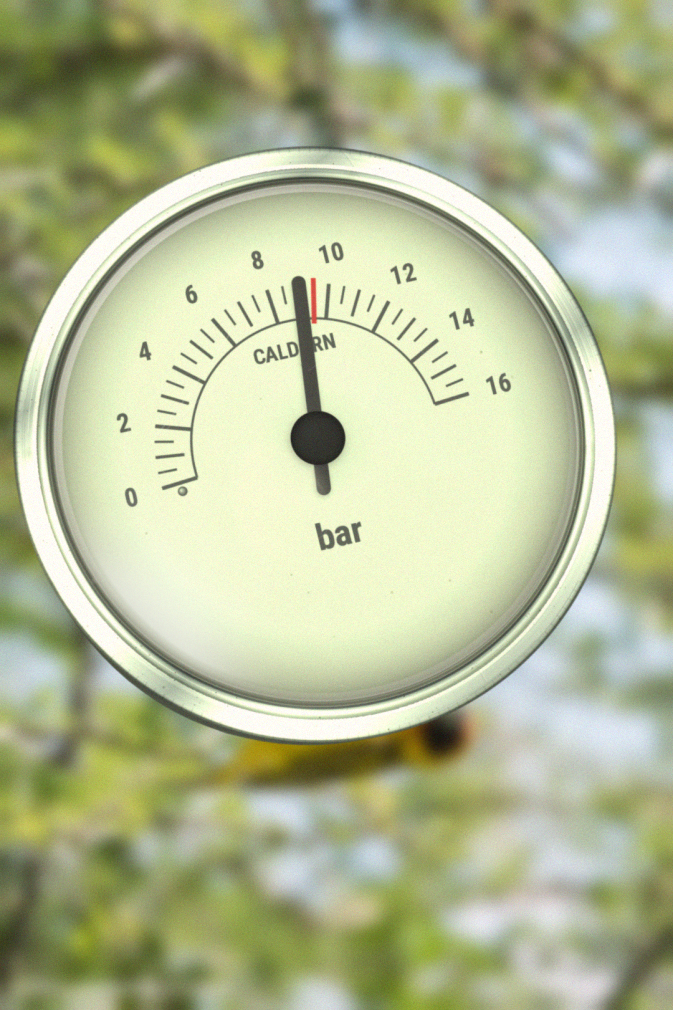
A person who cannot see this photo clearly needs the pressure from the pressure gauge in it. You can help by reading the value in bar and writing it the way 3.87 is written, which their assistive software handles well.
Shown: 9
